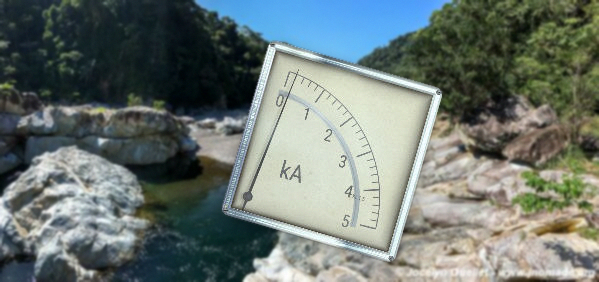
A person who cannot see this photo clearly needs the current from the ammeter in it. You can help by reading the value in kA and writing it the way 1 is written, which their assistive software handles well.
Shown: 0.2
